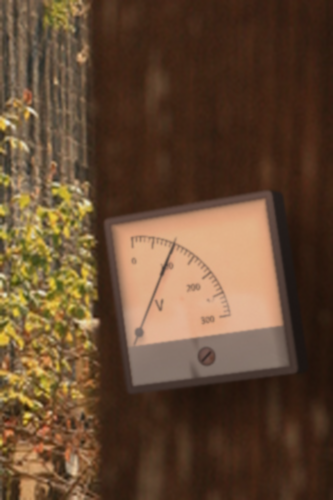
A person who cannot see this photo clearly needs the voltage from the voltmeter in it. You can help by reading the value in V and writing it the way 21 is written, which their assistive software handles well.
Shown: 100
